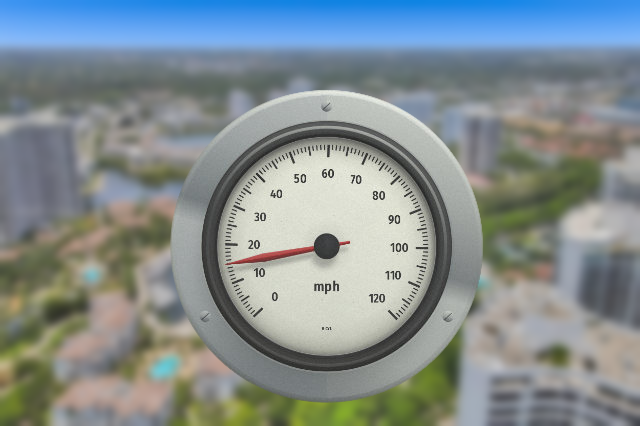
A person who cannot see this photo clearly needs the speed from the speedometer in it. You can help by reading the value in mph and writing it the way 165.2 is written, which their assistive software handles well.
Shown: 15
